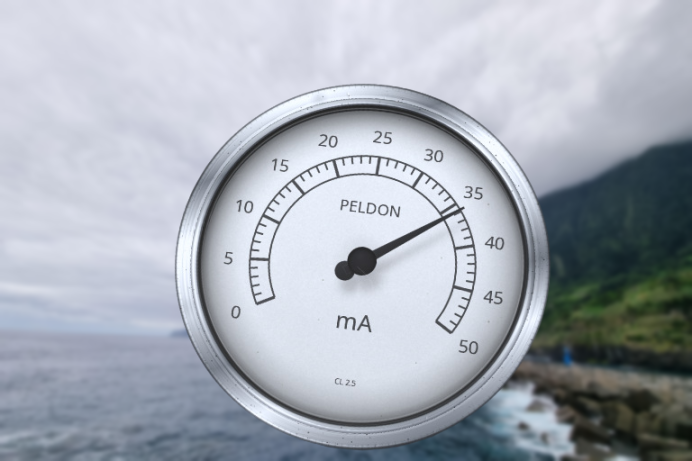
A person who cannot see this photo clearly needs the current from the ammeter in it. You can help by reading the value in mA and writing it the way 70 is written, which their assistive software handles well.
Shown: 36
